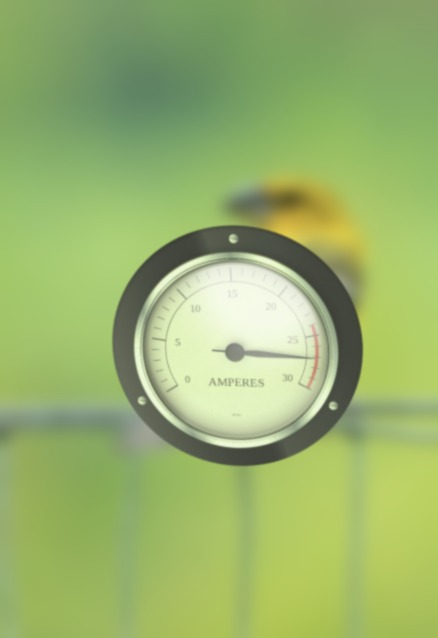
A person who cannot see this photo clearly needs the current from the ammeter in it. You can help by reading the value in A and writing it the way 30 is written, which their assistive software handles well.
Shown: 27
